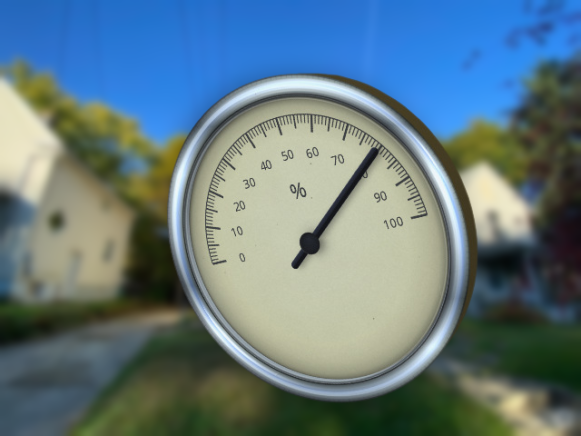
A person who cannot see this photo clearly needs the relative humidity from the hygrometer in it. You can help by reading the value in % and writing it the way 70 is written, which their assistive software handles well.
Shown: 80
